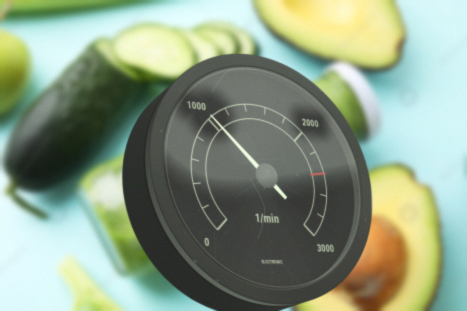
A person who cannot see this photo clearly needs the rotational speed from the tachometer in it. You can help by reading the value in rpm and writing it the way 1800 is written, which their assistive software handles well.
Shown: 1000
